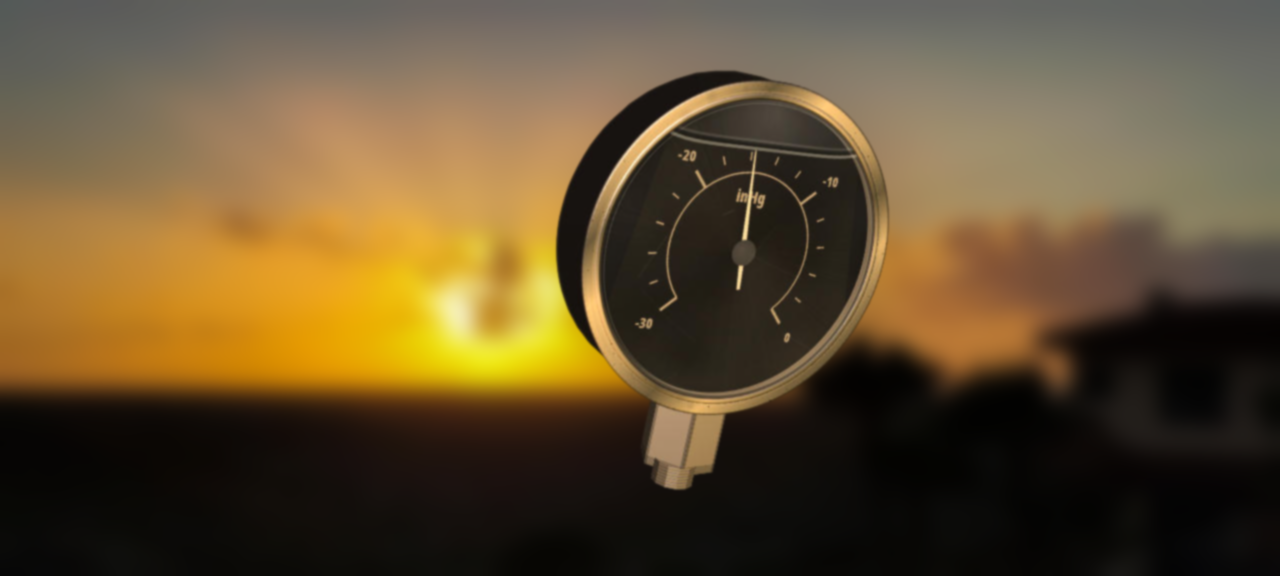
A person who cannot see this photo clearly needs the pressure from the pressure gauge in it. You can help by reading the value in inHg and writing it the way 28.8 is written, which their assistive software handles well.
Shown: -16
